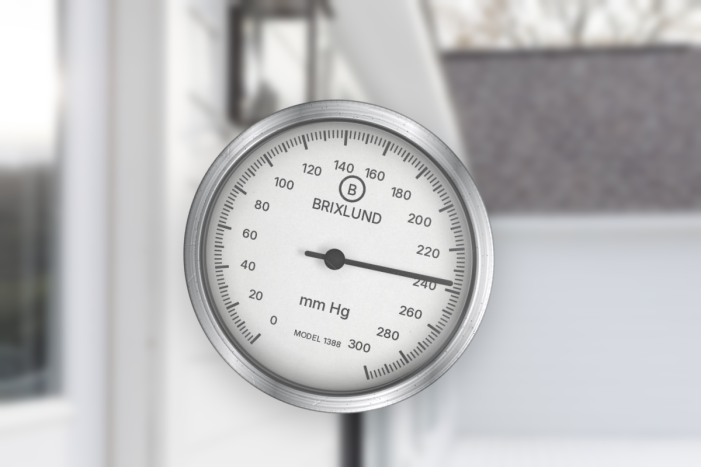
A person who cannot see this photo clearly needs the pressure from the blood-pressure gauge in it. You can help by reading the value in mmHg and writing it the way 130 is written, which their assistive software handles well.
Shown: 236
